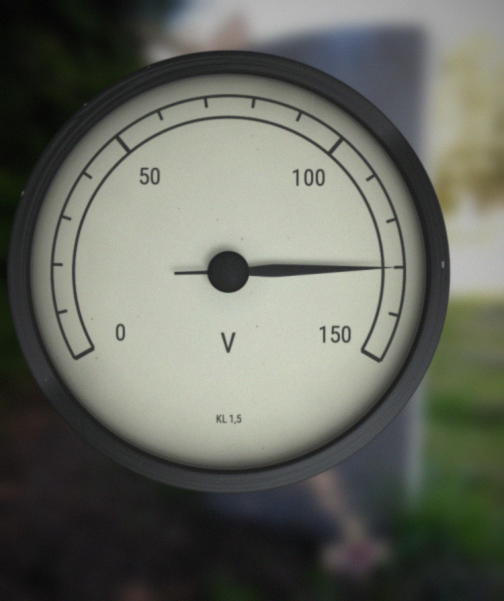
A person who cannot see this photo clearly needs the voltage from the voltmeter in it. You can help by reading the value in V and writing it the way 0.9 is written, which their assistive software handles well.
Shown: 130
